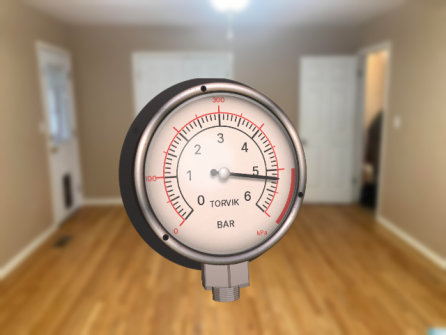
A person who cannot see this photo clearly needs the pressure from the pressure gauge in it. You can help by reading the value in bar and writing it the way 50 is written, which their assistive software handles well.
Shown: 5.2
